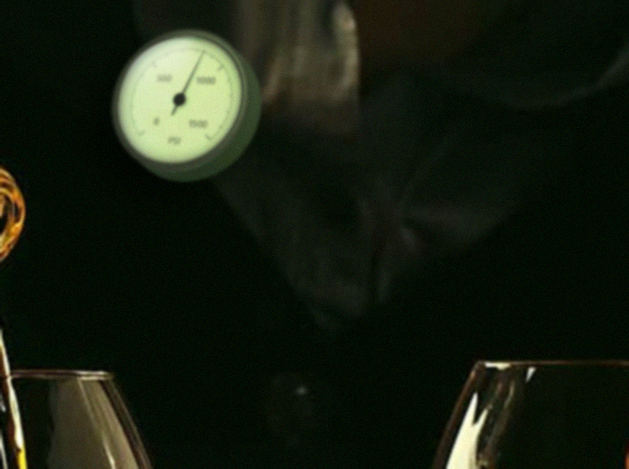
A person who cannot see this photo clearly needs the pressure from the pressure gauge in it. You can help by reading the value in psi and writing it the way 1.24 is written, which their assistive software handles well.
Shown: 850
